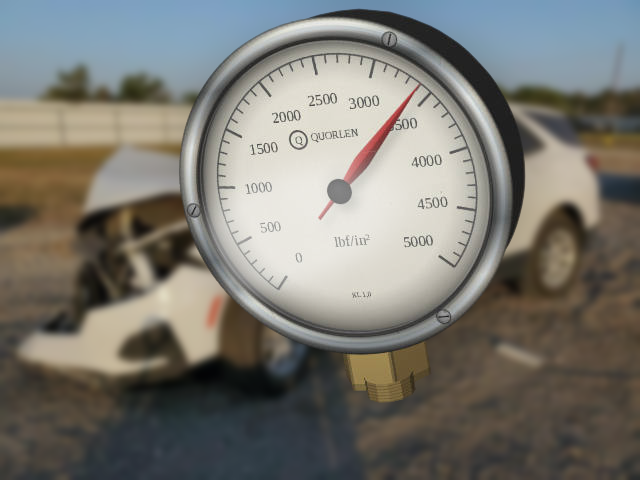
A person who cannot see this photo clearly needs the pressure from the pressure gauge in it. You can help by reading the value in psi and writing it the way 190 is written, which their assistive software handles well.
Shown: 3400
